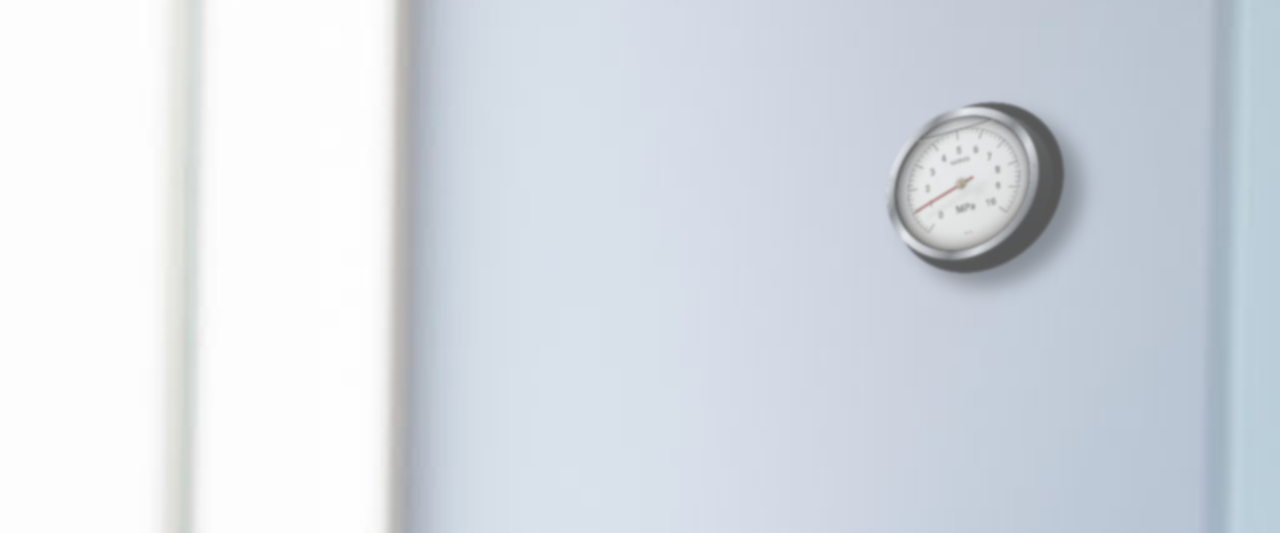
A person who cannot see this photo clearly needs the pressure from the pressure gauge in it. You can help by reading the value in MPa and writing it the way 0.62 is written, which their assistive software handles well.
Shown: 1
